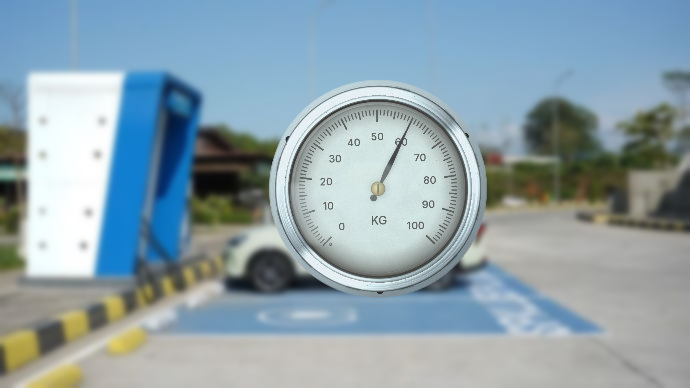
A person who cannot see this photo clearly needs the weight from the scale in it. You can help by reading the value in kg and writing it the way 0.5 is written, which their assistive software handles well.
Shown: 60
